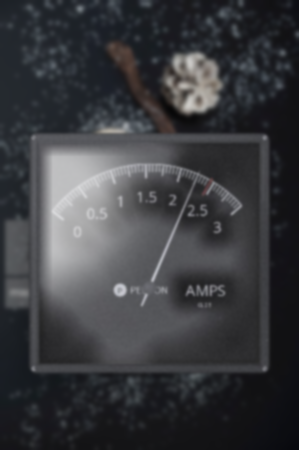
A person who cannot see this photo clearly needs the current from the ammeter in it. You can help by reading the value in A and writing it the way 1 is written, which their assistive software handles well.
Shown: 2.25
